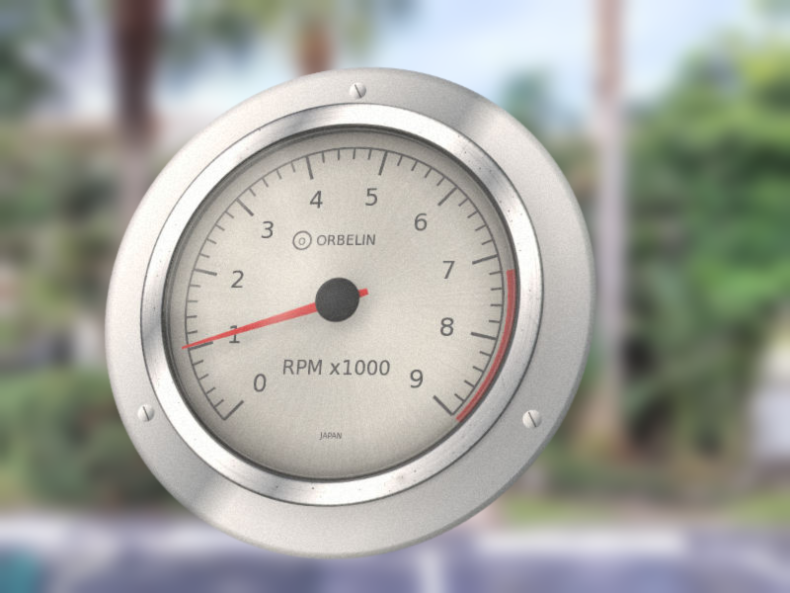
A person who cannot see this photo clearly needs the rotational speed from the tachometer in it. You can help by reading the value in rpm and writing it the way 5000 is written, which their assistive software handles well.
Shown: 1000
